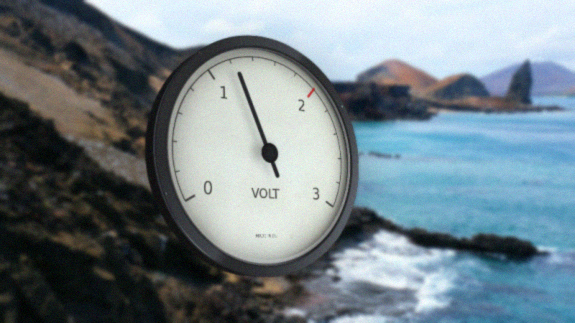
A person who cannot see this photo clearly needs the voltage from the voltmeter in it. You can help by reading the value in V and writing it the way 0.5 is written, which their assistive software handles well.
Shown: 1.2
